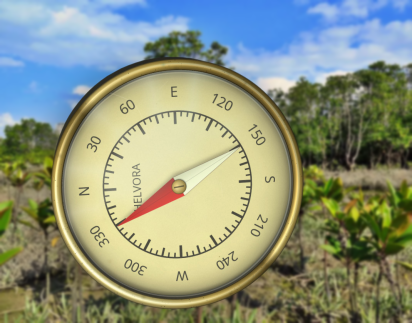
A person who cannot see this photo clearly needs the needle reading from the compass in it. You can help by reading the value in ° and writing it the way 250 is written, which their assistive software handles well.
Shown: 330
